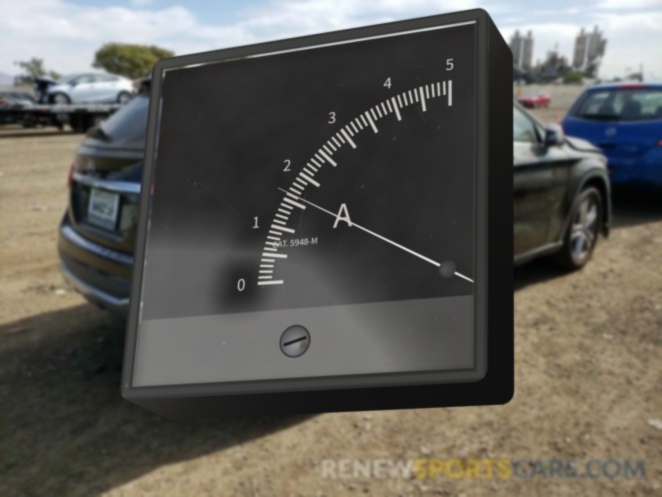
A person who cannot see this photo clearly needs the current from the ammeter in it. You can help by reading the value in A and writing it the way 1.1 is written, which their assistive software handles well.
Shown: 1.6
